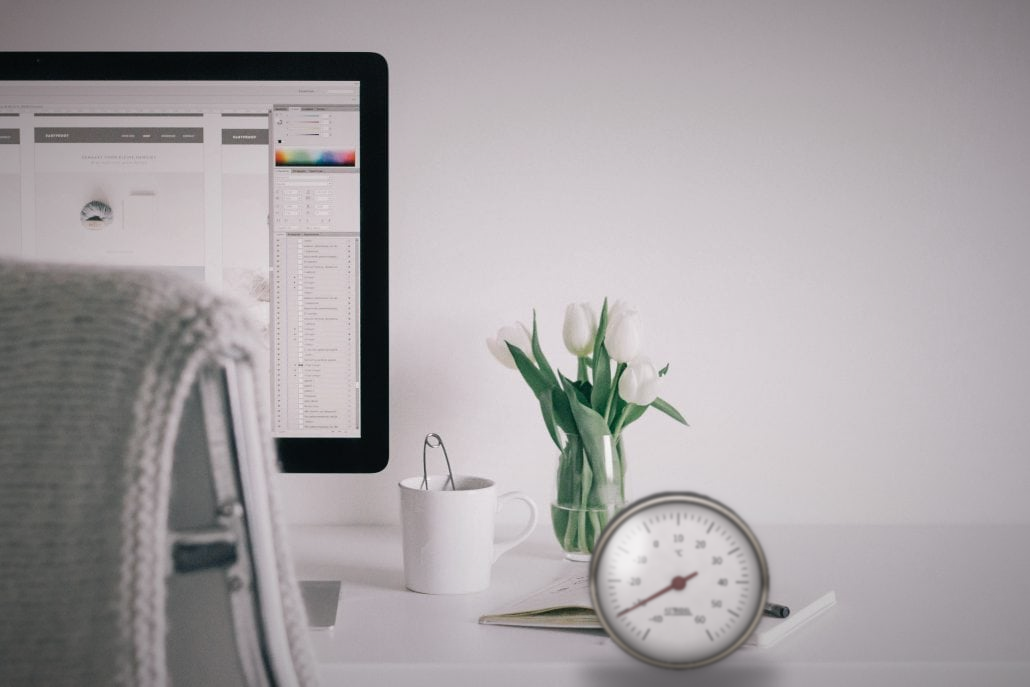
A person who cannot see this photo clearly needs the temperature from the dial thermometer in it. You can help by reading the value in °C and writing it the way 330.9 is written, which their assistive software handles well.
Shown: -30
